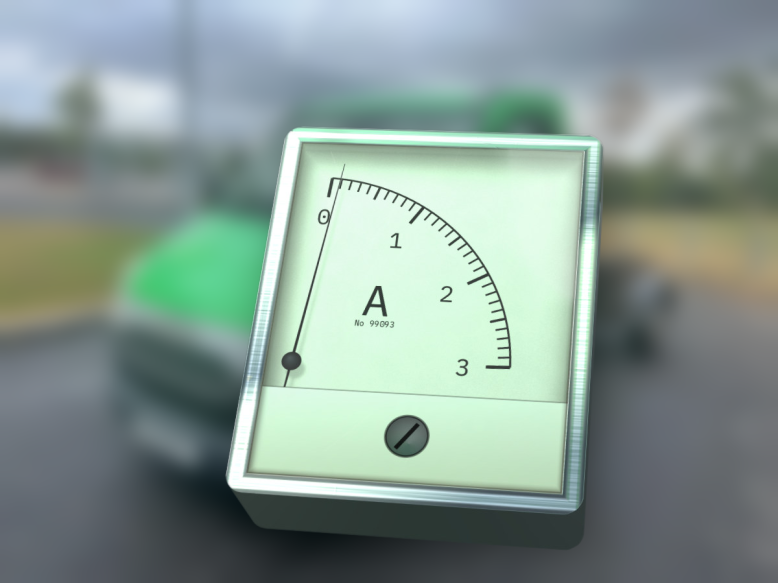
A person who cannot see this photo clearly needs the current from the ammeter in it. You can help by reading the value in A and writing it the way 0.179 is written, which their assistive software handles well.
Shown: 0.1
